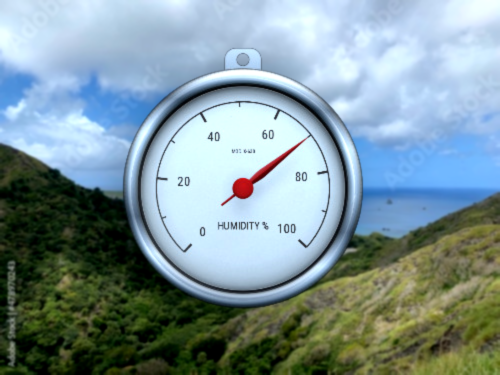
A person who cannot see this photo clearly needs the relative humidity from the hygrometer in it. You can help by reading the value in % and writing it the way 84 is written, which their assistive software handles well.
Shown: 70
